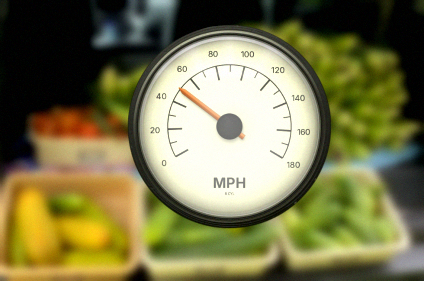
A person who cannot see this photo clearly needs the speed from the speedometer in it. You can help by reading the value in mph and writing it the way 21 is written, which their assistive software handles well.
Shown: 50
